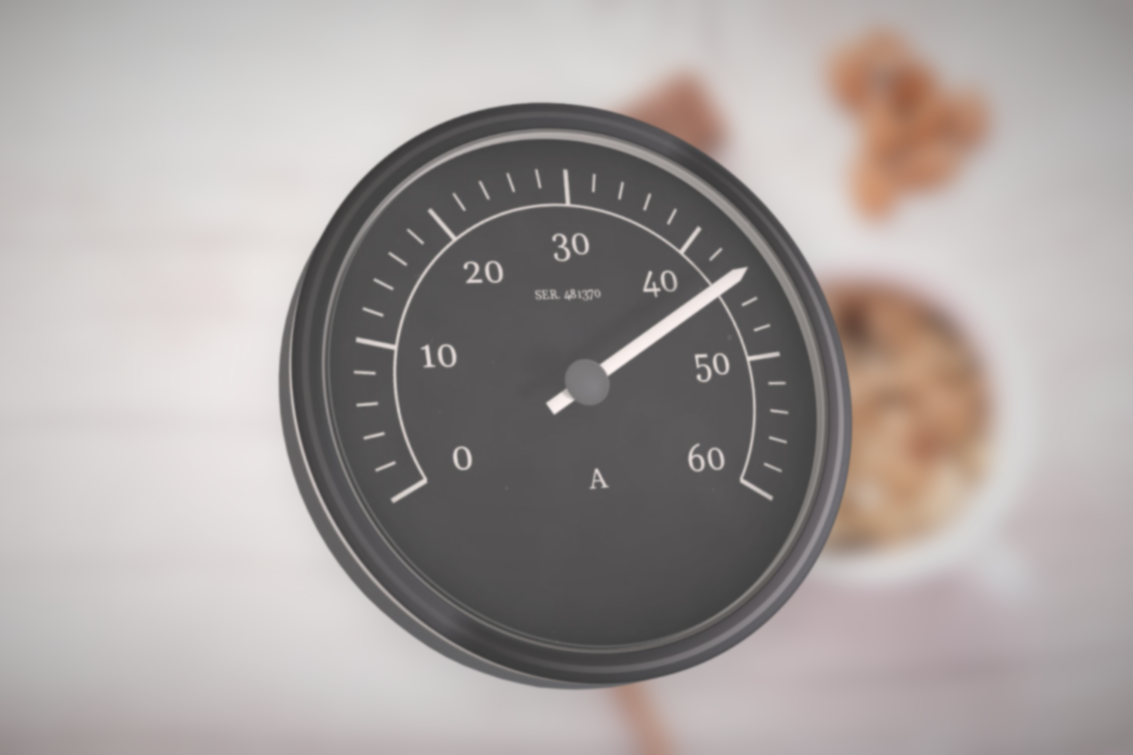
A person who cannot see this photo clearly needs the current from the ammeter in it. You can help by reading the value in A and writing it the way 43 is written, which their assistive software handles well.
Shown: 44
